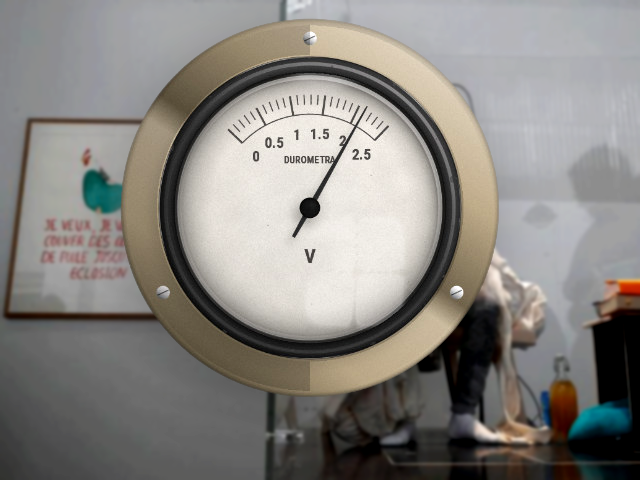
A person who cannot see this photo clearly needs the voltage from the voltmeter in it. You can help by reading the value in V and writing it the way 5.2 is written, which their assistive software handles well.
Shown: 2.1
